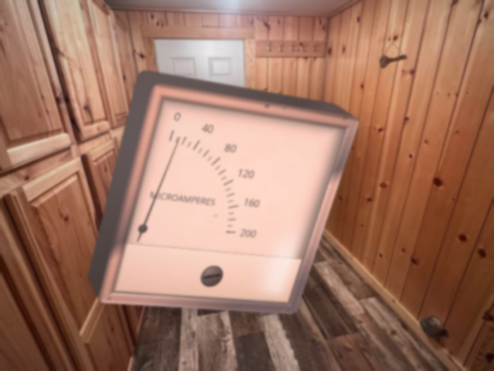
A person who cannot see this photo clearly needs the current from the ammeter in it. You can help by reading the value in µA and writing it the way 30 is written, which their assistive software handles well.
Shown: 10
